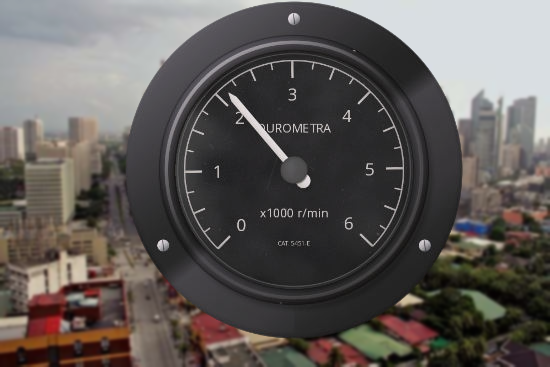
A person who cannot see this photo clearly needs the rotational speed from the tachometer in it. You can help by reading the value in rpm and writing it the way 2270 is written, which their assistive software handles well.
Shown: 2125
